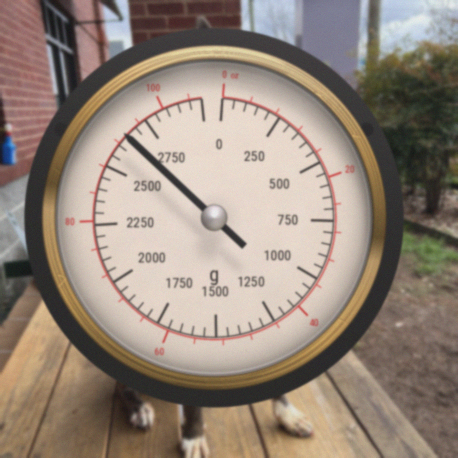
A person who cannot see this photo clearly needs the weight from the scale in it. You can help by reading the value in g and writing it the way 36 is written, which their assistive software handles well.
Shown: 2650
